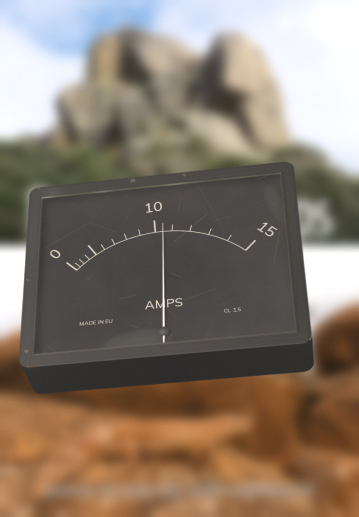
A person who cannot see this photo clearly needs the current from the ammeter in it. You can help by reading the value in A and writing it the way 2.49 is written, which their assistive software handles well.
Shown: 10.5
